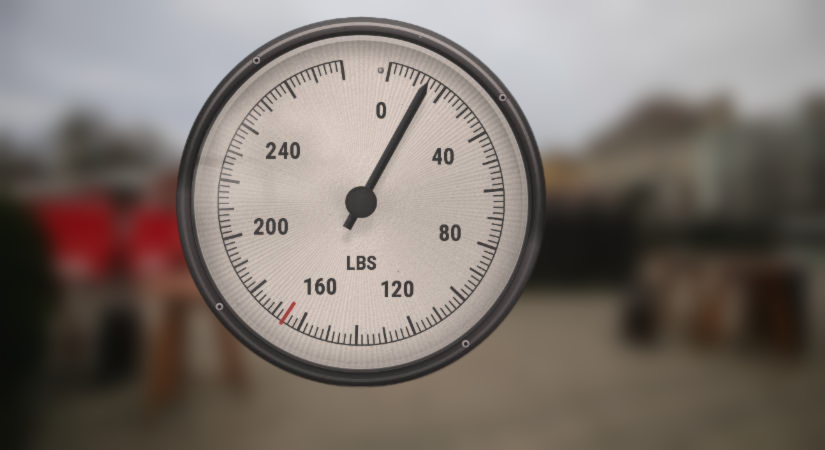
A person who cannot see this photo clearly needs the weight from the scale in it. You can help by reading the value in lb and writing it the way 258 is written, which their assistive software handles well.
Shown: 14
